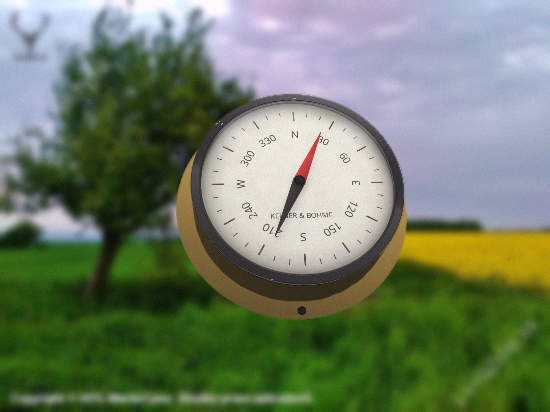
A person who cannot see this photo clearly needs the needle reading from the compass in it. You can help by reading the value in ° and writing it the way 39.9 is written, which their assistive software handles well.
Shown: 25
